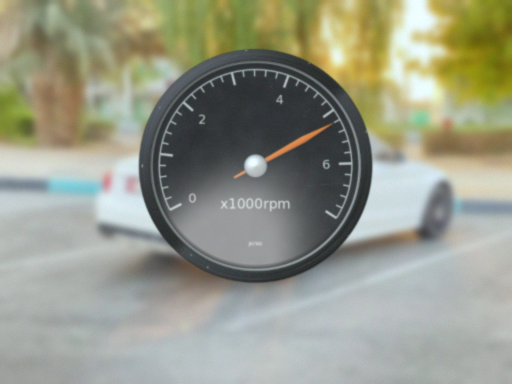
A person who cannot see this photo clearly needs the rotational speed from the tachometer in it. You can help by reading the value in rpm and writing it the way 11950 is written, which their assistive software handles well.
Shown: 5200
